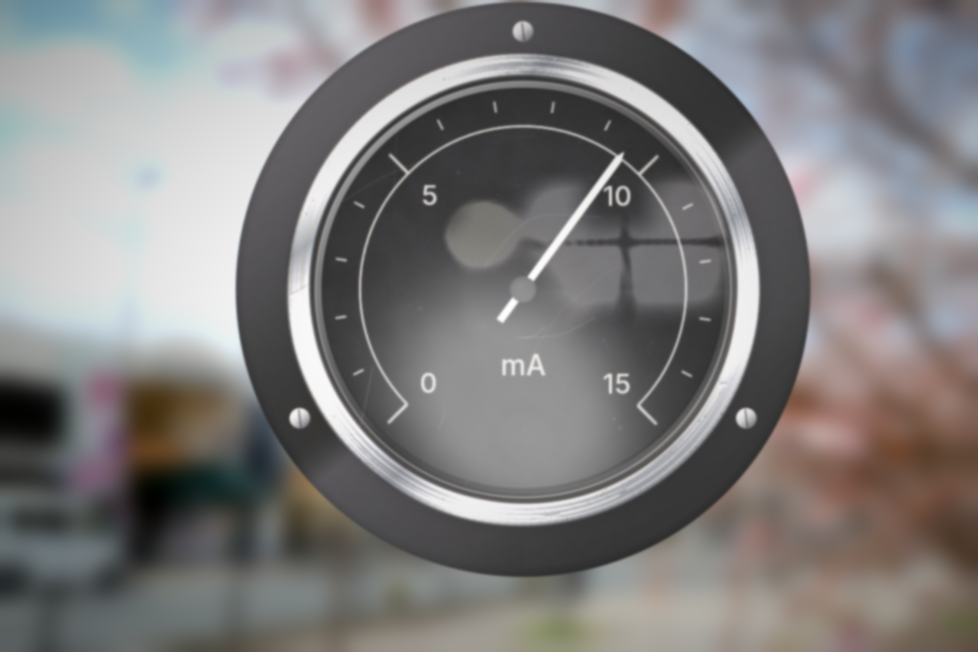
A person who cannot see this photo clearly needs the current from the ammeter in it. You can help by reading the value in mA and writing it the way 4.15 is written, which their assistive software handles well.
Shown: 9.5
